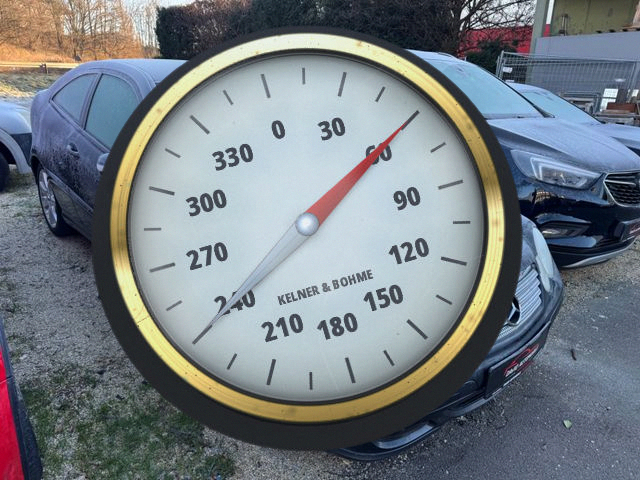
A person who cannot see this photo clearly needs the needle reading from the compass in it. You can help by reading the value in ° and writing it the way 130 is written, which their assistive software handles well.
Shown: 60
